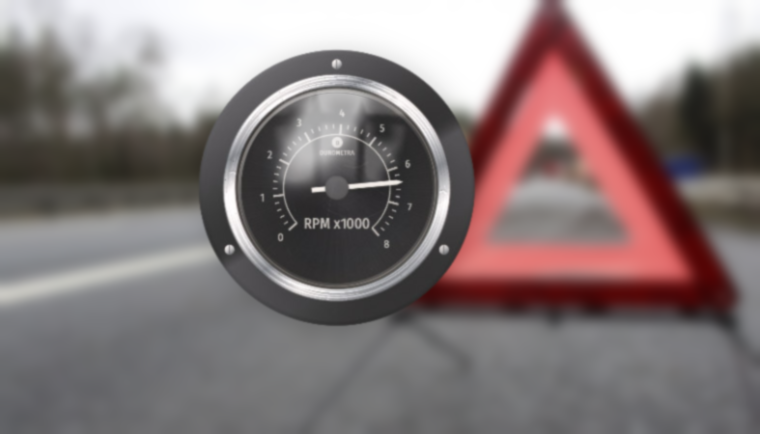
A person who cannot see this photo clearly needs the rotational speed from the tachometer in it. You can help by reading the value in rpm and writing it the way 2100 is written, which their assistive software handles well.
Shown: 6400
